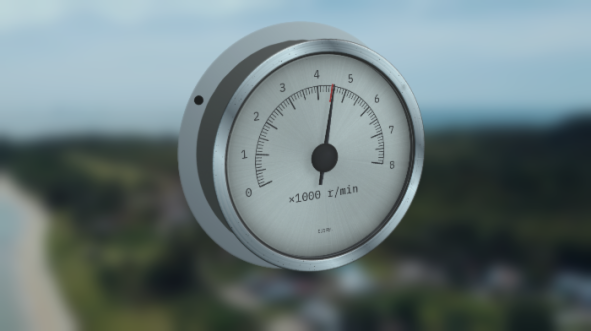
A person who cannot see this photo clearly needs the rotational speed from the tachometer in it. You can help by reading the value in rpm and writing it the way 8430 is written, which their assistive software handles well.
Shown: 4500
